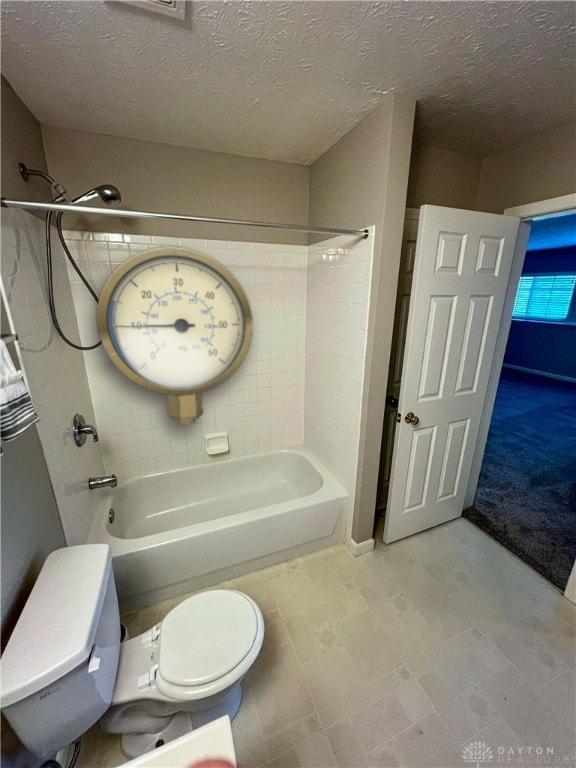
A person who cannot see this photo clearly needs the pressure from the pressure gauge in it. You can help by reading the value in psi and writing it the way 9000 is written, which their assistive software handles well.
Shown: 10
